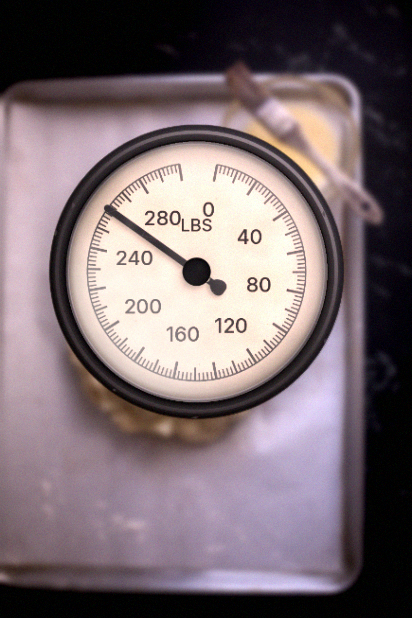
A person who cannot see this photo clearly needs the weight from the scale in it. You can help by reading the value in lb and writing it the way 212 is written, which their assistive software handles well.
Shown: 260
